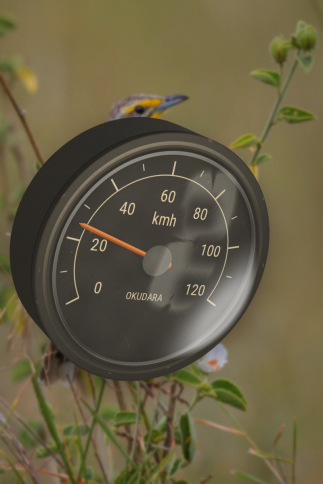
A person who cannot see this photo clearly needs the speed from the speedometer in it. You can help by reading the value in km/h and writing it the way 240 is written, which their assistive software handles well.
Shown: 25
